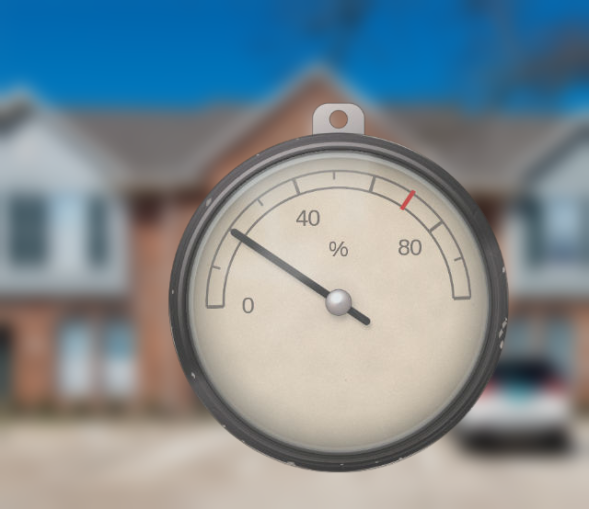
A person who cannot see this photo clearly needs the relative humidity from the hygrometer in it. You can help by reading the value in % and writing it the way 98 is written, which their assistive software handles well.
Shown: 20
